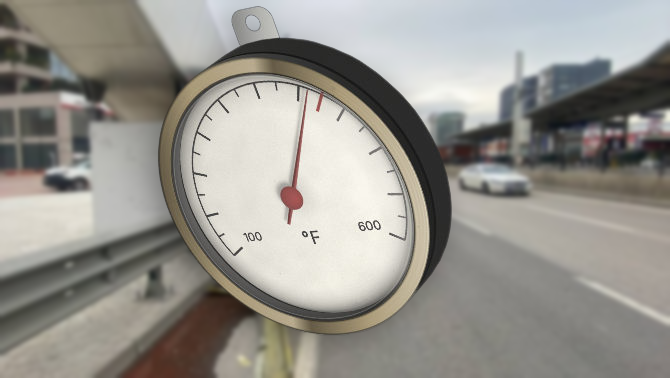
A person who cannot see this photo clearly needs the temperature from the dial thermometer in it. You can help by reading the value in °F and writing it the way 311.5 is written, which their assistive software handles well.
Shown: 412.5
